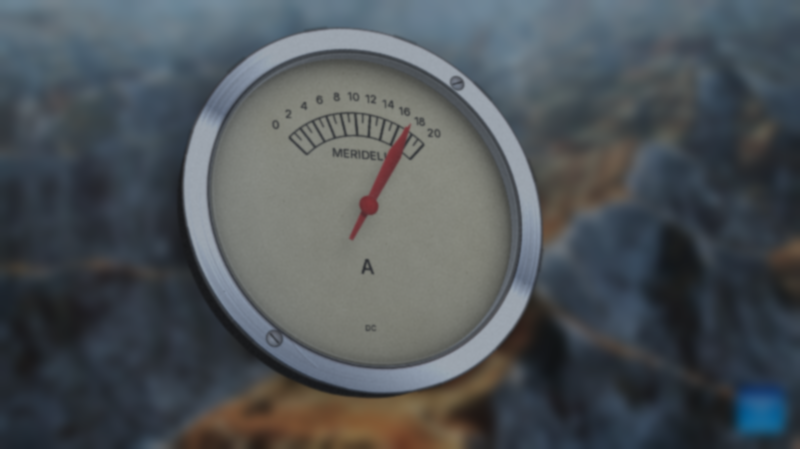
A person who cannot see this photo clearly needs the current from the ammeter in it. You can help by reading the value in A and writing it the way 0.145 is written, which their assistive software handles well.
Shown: 17
